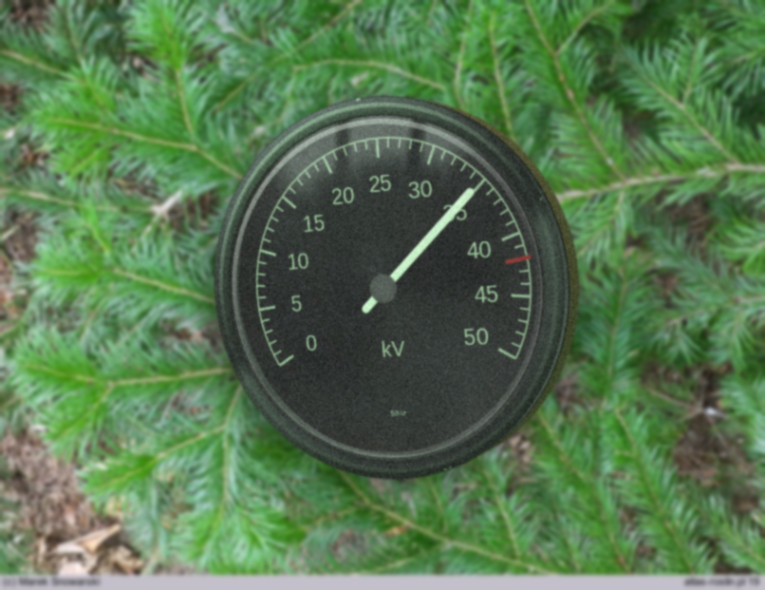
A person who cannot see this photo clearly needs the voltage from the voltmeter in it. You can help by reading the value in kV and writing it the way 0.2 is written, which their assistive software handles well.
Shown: 35
